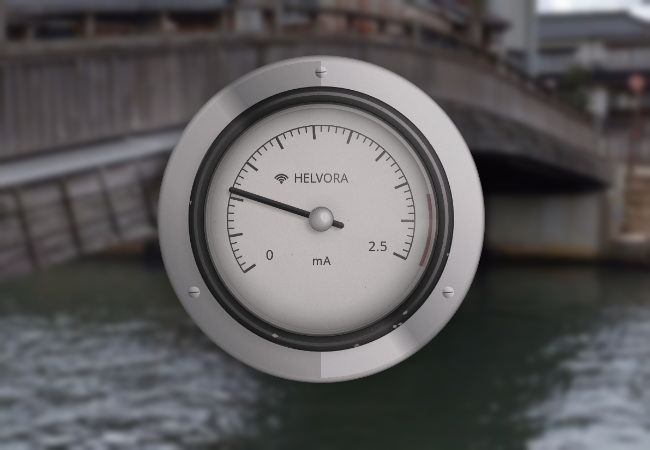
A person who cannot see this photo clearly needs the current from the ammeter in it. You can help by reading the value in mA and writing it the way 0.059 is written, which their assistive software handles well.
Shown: 0.55
